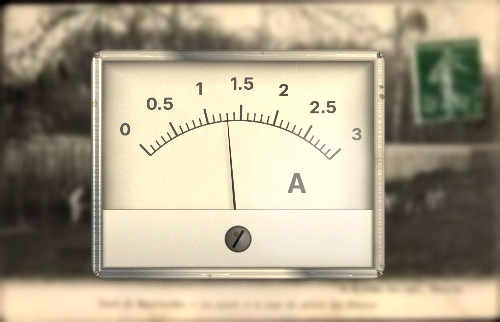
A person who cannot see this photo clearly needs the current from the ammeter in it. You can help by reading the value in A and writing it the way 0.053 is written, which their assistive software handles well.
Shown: 1.3
